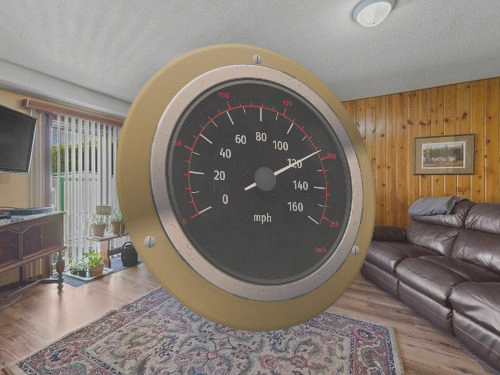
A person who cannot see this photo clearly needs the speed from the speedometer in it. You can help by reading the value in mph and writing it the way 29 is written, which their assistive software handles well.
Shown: 120
